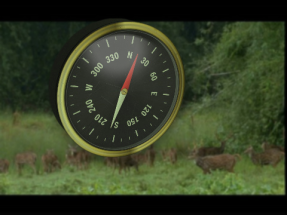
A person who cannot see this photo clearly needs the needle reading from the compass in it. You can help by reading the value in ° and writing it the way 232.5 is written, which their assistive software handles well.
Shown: 10
